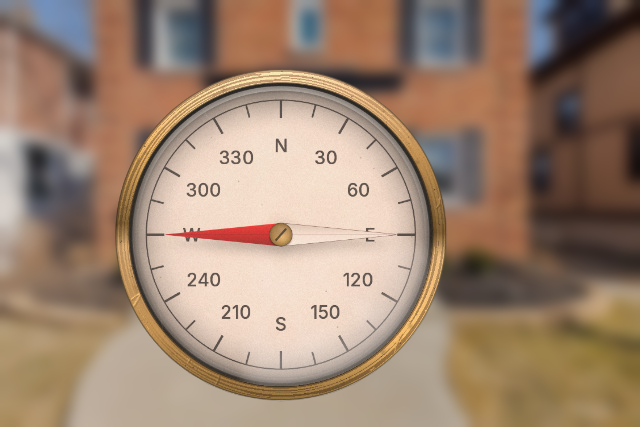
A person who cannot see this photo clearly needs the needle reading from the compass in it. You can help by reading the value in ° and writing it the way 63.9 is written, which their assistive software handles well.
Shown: 270
